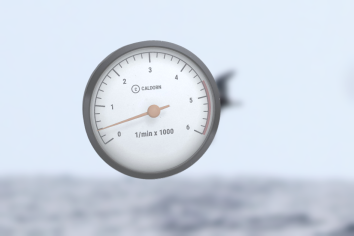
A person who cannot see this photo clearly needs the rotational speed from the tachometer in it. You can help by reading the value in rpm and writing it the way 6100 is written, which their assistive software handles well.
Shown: 400
